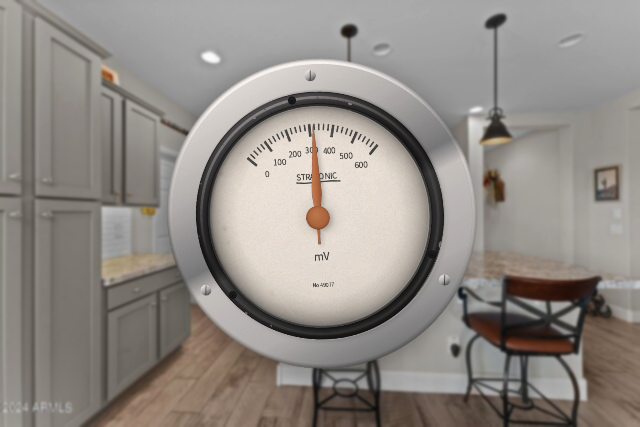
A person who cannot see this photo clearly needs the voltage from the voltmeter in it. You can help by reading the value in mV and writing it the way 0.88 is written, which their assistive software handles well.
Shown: 320
